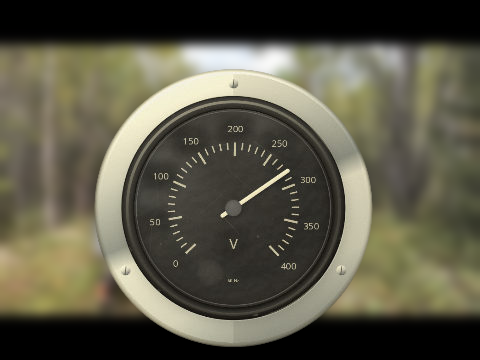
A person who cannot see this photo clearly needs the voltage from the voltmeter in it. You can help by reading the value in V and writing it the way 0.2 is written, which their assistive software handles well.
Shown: 280
